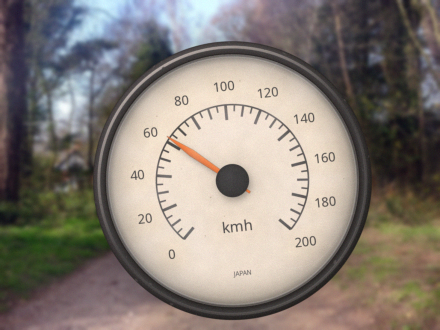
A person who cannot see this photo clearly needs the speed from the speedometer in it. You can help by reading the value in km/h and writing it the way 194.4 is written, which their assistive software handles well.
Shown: 62.5
